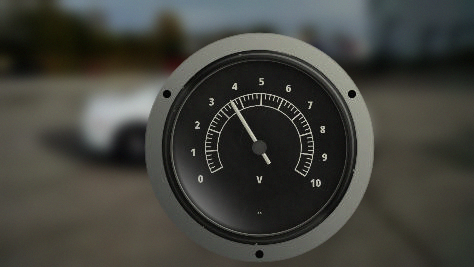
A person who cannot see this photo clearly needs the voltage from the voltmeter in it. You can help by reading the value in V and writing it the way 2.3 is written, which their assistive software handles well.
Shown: 3.6
